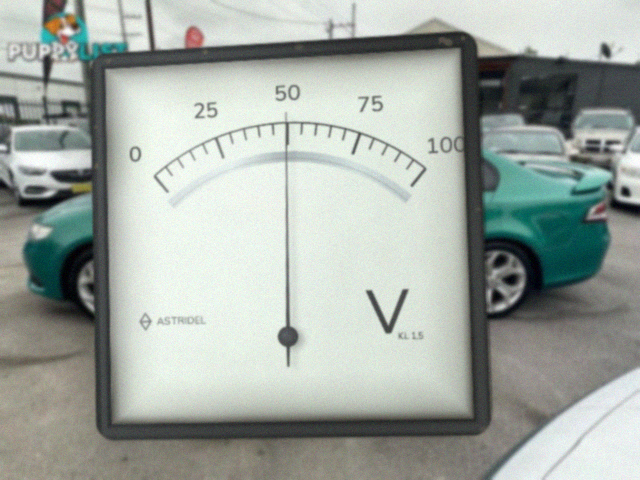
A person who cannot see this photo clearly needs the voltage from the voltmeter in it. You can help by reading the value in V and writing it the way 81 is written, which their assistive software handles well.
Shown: 50
